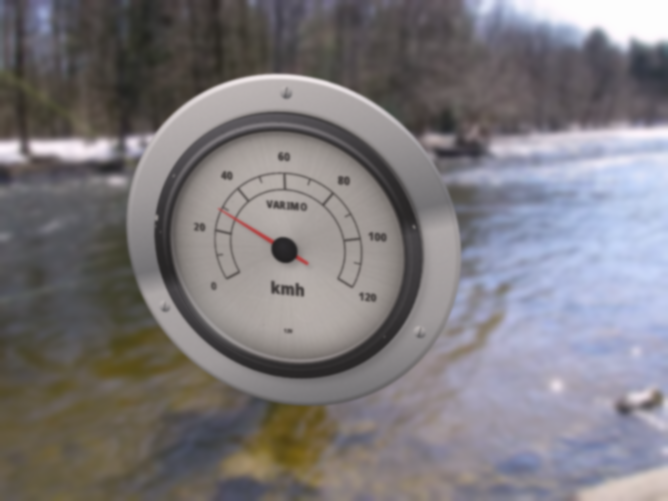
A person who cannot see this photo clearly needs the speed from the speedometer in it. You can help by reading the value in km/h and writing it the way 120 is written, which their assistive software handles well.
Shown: 30
